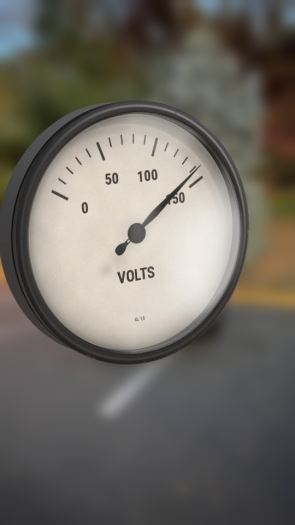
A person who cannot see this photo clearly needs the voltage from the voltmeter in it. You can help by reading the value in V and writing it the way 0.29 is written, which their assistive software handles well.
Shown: 140
